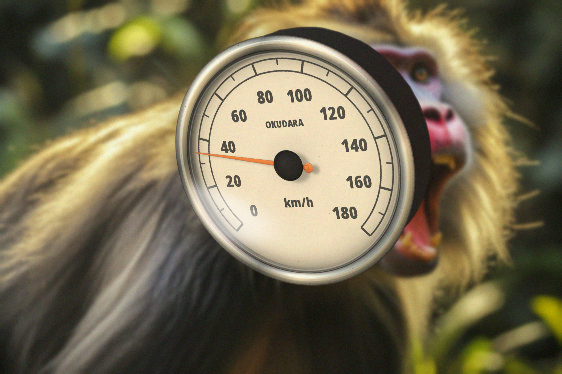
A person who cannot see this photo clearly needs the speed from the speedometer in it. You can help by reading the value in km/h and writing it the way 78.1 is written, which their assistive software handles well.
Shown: 35
